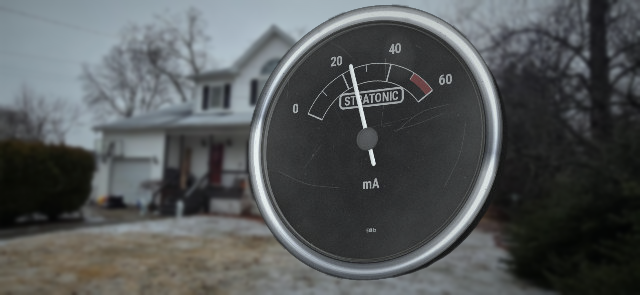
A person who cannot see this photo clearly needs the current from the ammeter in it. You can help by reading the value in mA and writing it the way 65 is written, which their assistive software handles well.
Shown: 25
